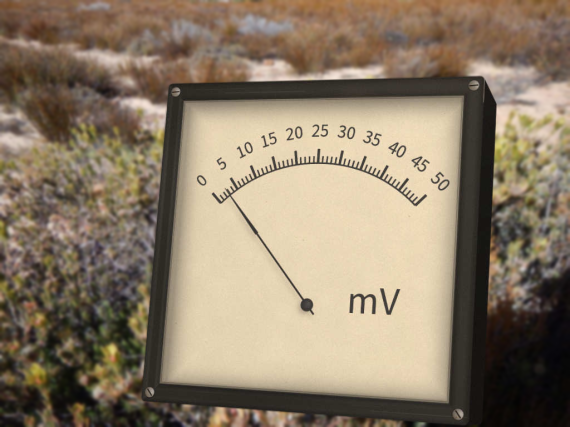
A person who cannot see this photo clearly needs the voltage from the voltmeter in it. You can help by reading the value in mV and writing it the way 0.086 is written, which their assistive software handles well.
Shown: 3
